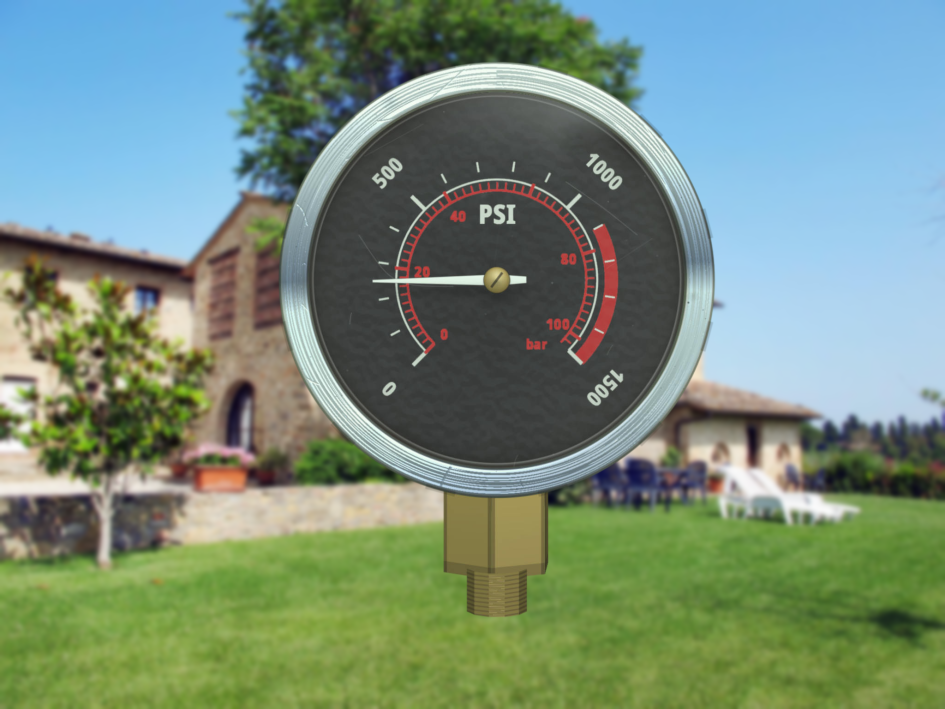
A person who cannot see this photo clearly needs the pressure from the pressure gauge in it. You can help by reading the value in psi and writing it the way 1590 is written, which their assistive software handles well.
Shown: 250
